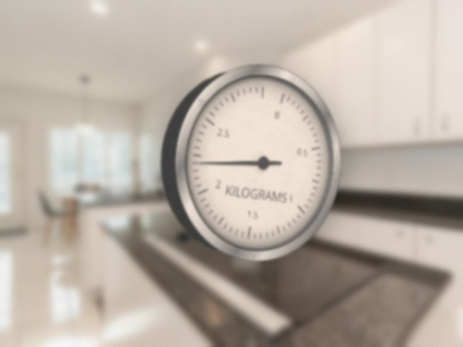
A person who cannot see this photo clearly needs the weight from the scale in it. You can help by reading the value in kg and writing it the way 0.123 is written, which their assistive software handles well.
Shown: 2.2
